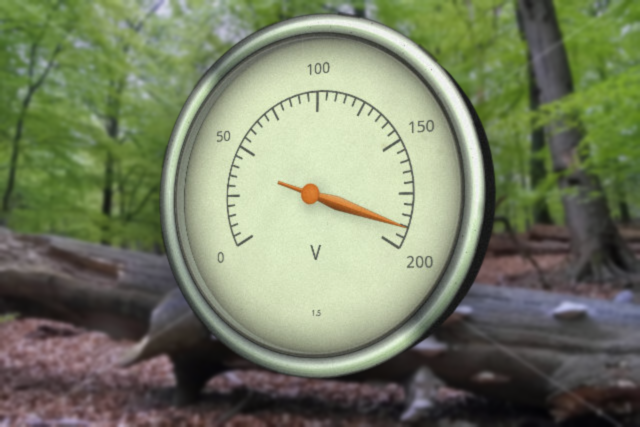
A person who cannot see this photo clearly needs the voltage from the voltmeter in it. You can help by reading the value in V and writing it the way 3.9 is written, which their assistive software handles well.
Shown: 190
